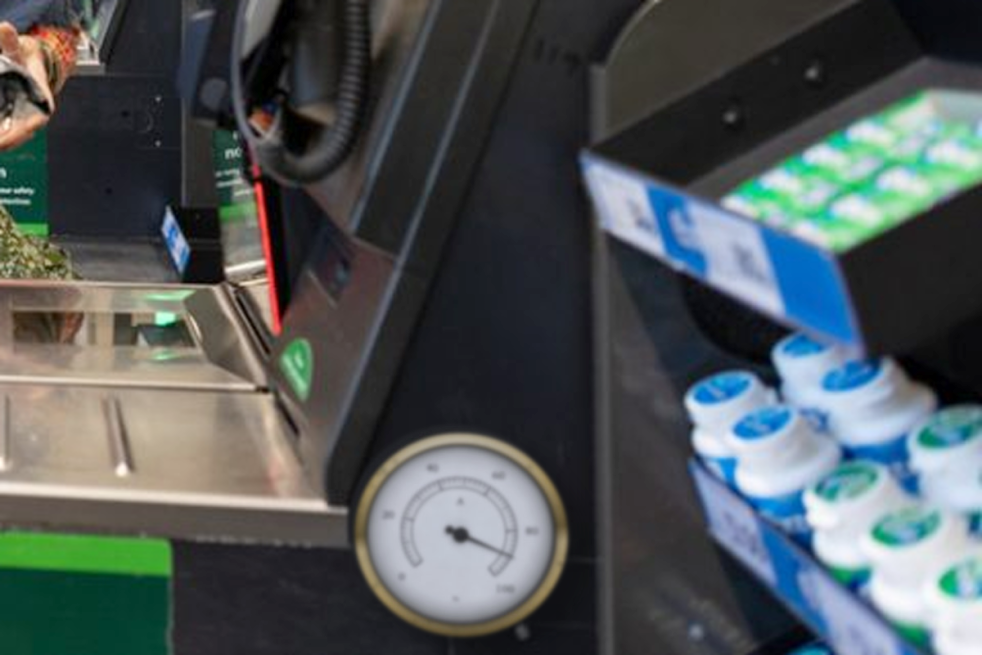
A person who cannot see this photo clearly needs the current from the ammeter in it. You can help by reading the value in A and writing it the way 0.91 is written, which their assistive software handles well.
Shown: 90
